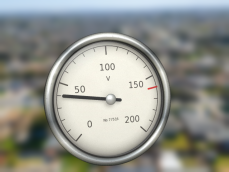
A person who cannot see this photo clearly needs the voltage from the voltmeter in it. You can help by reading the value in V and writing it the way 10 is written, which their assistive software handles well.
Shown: 40
